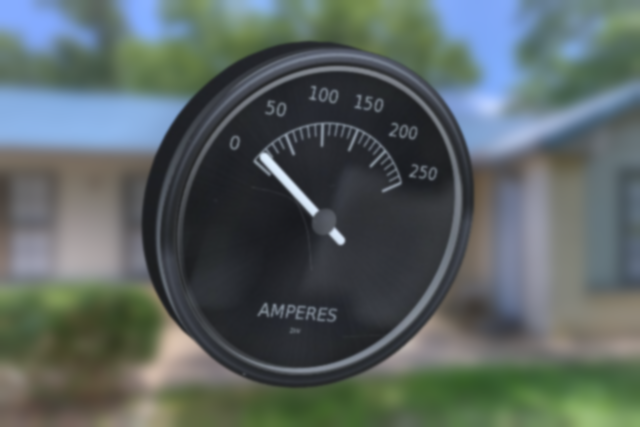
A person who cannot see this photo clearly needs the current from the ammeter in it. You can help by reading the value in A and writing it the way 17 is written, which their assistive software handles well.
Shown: 10
